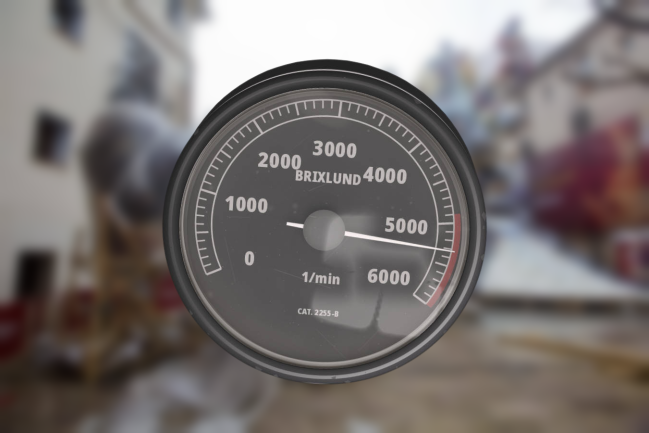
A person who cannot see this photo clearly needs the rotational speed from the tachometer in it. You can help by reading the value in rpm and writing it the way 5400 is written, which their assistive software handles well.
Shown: 5300
